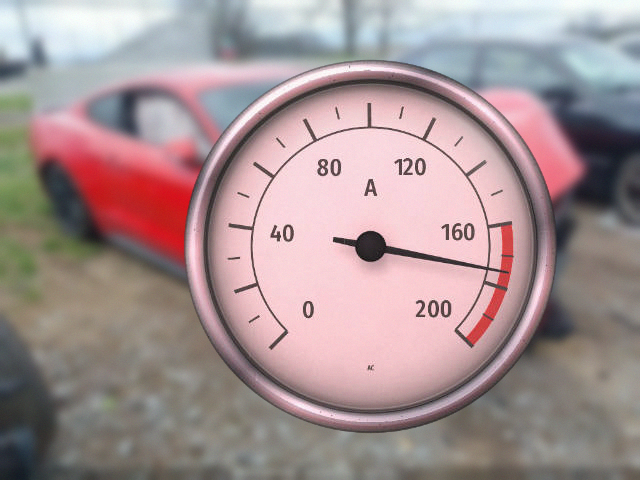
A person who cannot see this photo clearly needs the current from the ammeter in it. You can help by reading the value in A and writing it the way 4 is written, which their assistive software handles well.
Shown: 175
